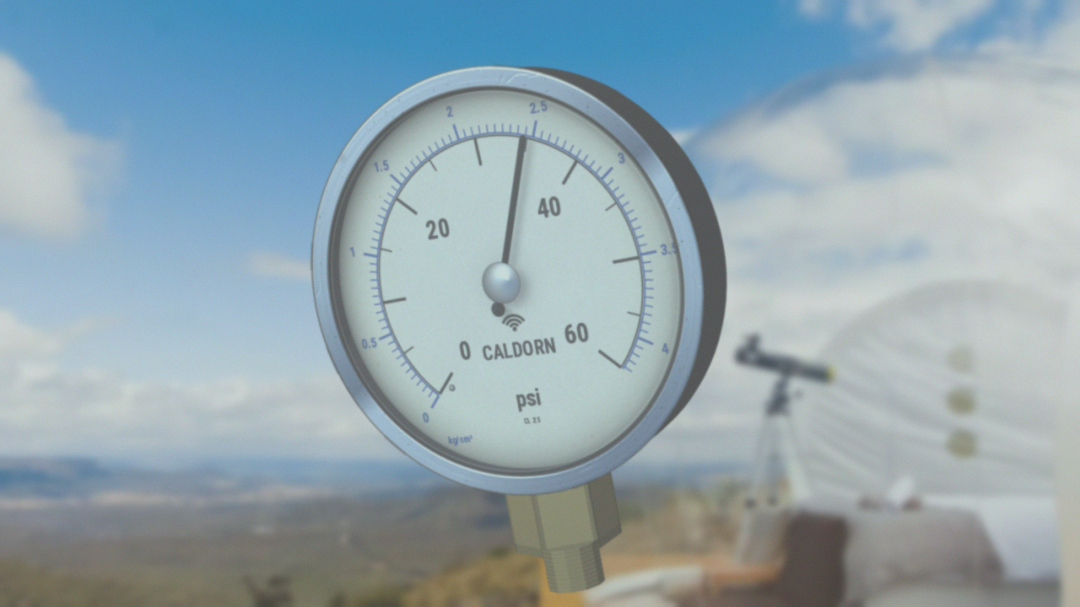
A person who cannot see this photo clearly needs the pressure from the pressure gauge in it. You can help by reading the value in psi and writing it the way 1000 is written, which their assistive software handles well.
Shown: 35
